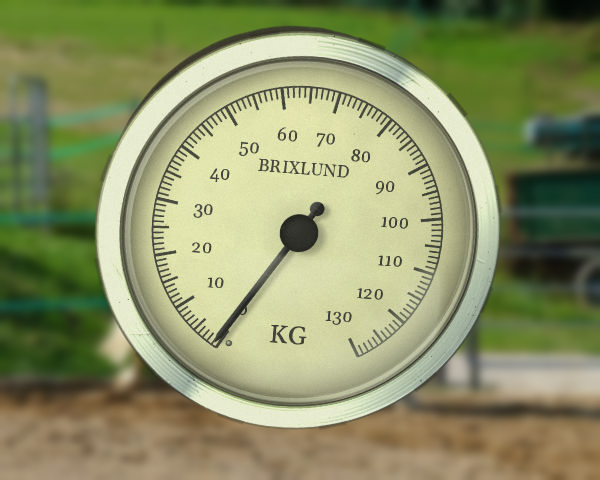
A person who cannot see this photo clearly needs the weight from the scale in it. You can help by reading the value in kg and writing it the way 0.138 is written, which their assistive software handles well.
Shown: 1
